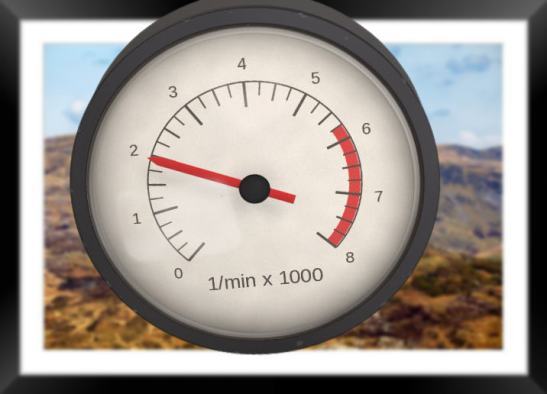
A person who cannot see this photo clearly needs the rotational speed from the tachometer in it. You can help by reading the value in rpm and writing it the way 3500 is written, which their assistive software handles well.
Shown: 2000
